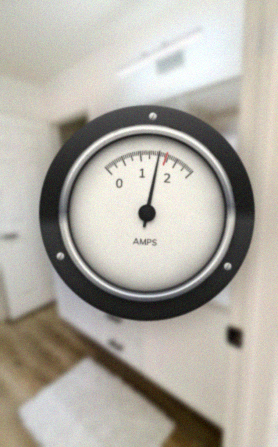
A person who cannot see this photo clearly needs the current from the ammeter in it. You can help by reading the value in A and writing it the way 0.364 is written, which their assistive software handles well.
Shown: 1.5
